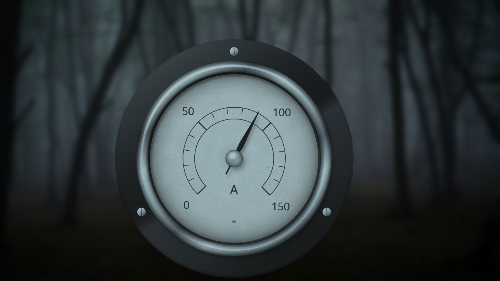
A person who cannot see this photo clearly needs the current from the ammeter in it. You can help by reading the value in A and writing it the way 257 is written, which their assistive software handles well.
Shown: 90
